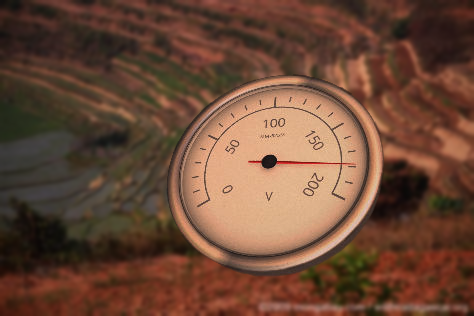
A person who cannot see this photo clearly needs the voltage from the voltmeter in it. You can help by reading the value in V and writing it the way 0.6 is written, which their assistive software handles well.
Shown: 180
